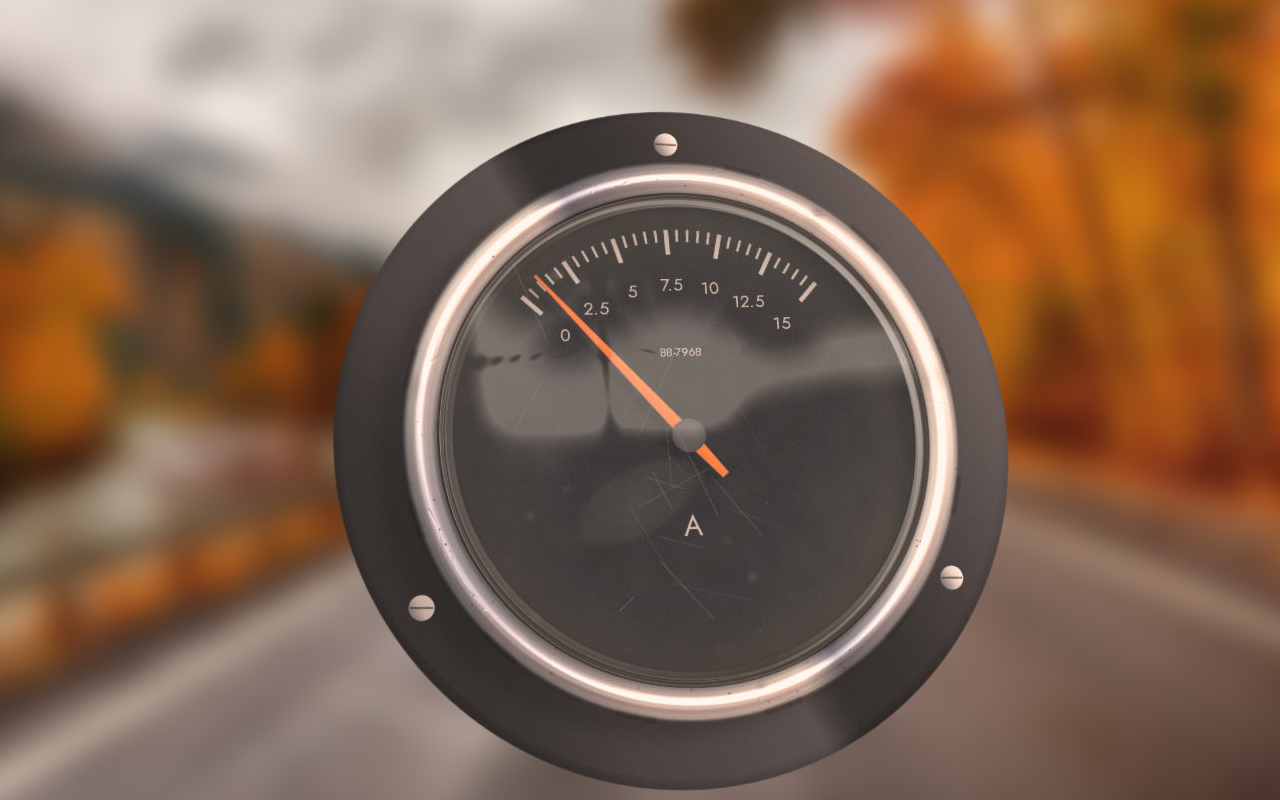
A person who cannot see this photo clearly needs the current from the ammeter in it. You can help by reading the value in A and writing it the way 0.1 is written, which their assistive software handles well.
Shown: 1
